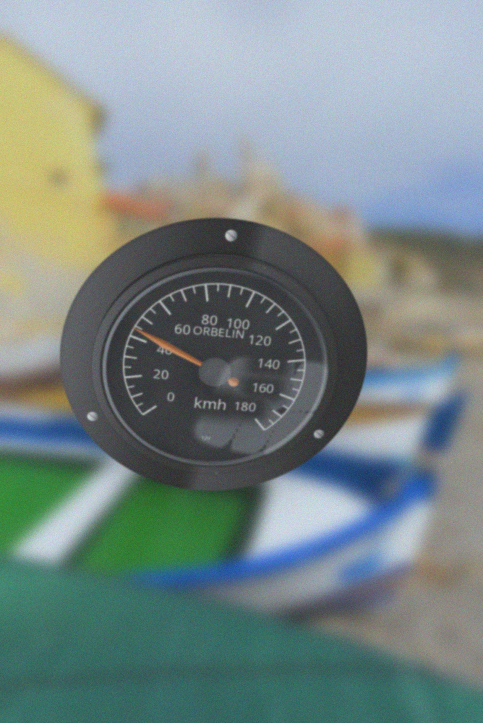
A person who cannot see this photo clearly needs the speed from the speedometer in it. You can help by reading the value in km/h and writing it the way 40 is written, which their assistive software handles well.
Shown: 45
